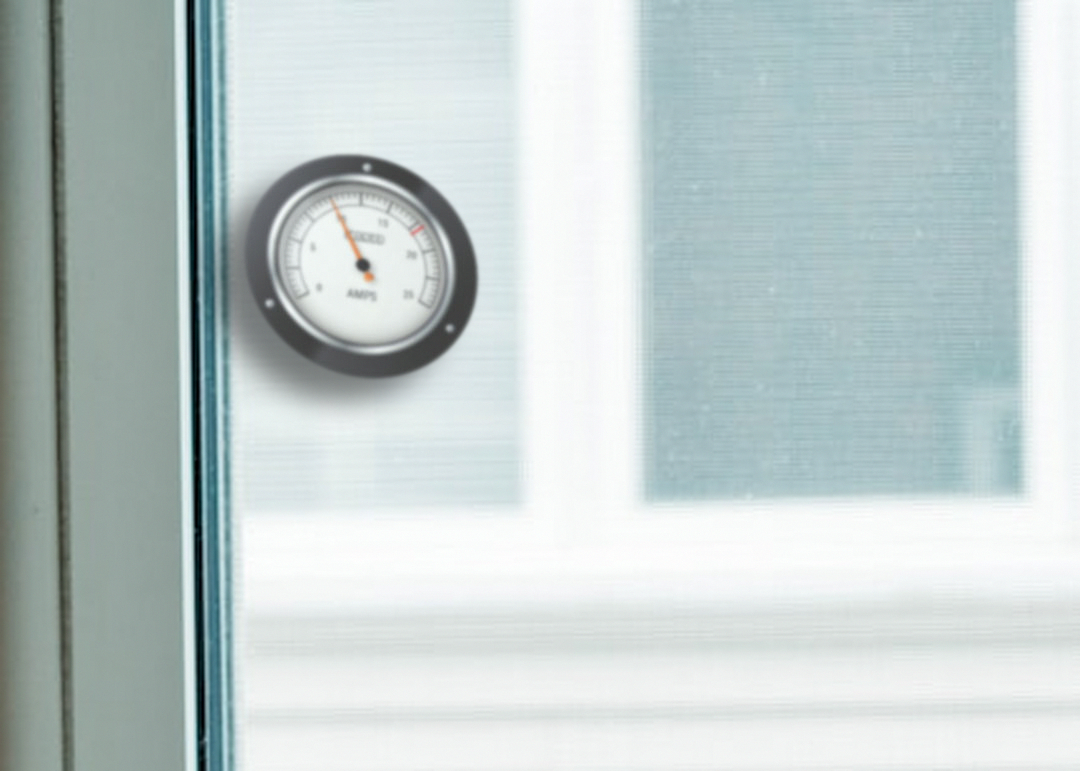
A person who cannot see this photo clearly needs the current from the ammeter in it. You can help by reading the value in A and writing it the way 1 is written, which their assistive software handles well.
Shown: 10
